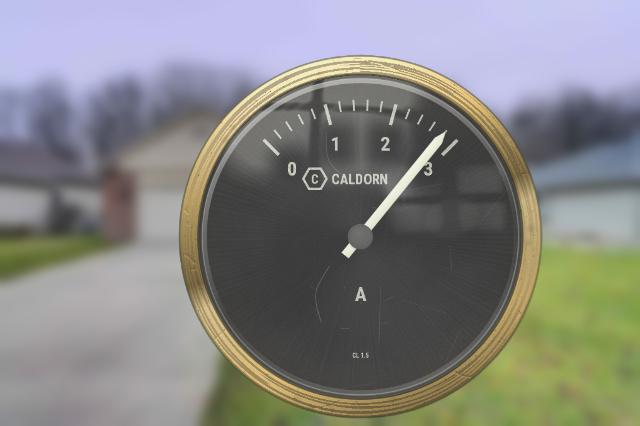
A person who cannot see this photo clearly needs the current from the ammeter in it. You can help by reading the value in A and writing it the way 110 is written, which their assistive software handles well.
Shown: 2.8
